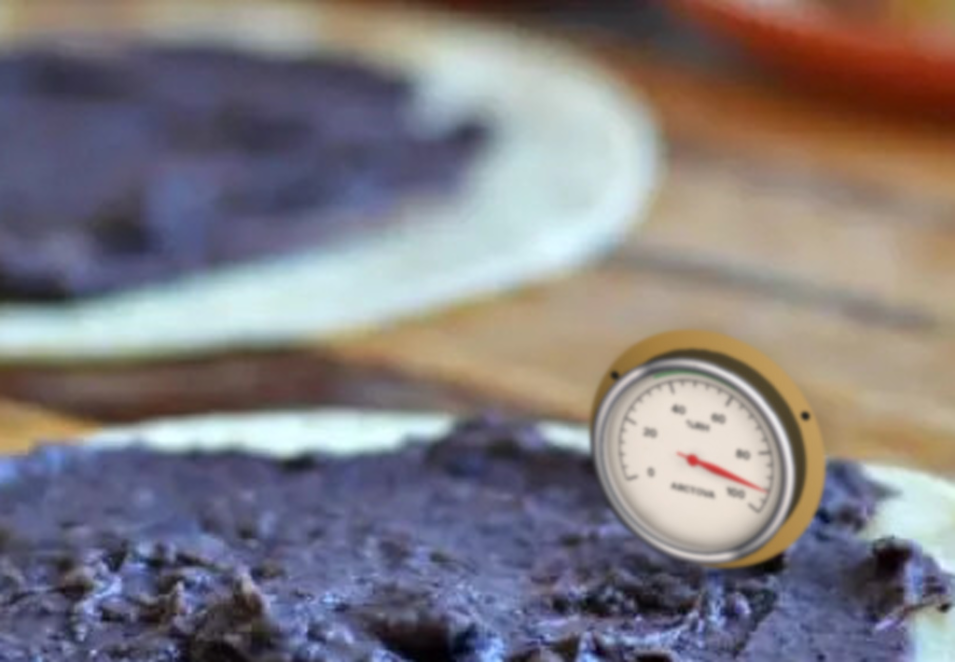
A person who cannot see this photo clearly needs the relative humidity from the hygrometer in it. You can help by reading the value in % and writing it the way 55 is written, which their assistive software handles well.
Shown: 92
